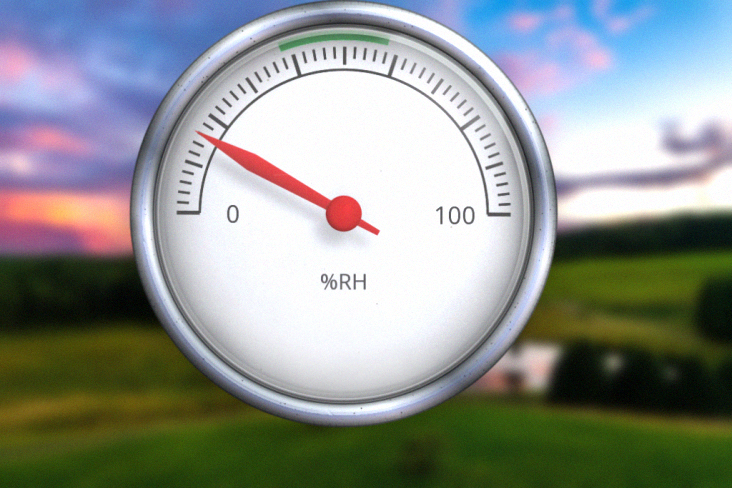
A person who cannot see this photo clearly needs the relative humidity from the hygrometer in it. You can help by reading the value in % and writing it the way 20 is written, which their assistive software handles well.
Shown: 16
